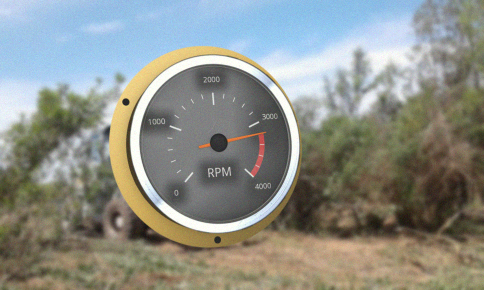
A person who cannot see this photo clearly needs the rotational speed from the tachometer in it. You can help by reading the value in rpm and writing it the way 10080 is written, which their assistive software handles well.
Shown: 3200
